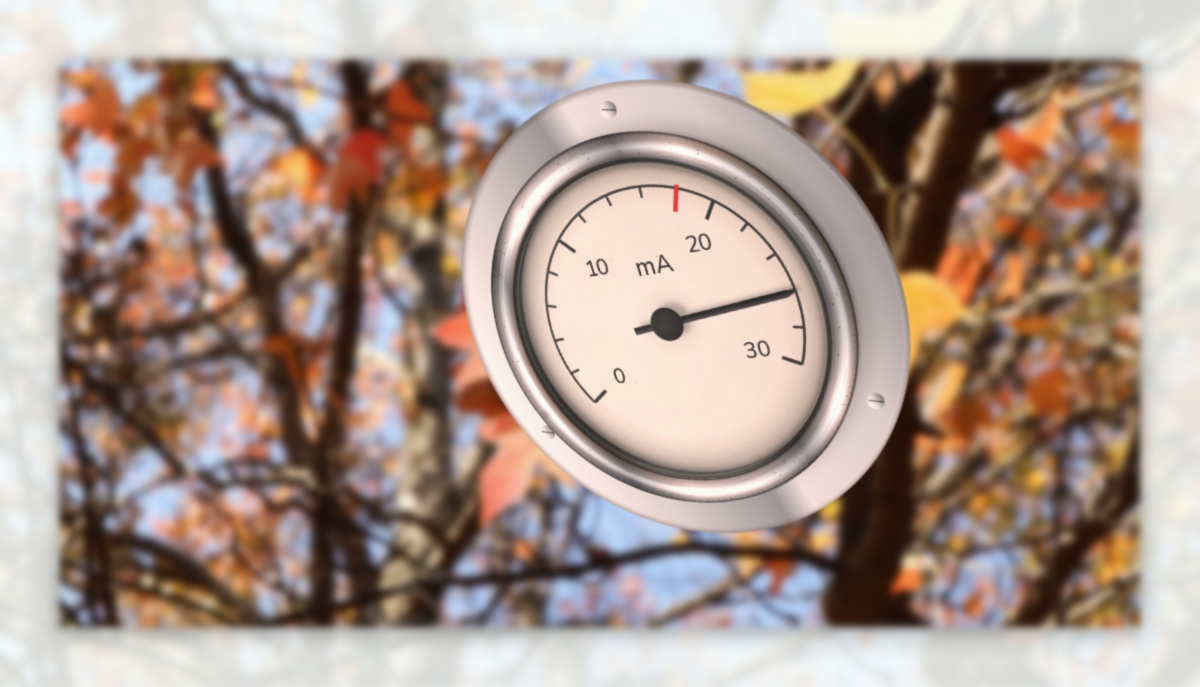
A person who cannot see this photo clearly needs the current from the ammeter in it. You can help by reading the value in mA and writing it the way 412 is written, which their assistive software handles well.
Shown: 26
